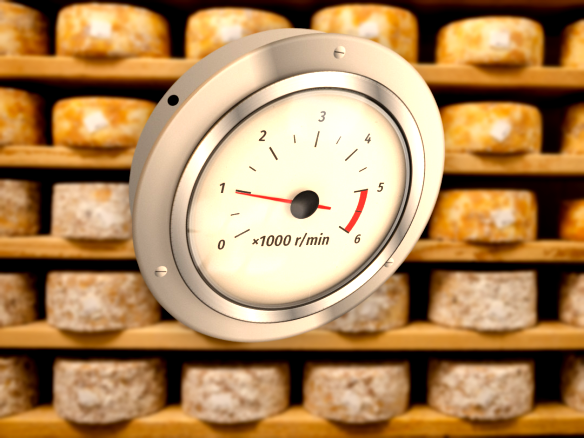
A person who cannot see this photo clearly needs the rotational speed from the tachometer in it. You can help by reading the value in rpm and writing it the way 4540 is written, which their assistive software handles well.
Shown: 1000
